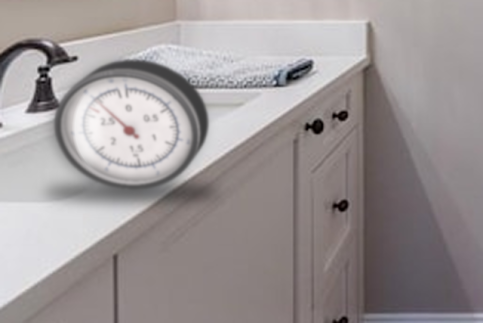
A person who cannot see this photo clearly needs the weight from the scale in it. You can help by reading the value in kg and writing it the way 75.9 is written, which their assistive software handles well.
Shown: 2.75
